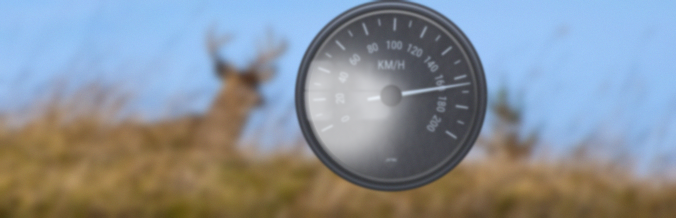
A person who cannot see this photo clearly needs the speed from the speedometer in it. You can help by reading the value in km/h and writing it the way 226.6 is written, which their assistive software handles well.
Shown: 165
